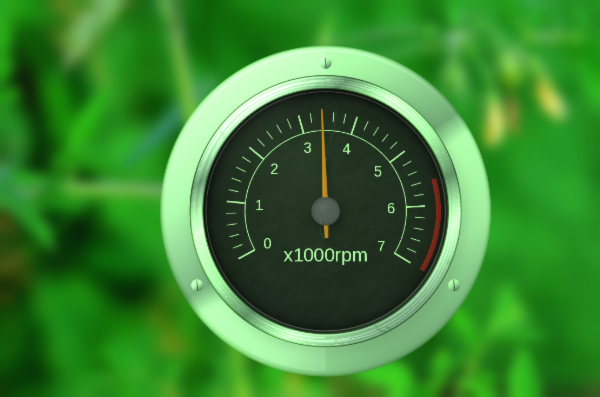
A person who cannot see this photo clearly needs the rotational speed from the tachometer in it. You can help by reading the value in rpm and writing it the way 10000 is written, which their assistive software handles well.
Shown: 3400
